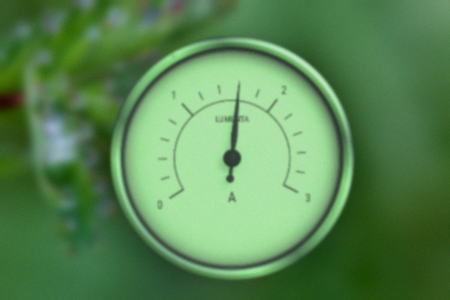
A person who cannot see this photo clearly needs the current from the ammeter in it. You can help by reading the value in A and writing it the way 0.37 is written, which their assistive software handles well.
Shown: 1.6
